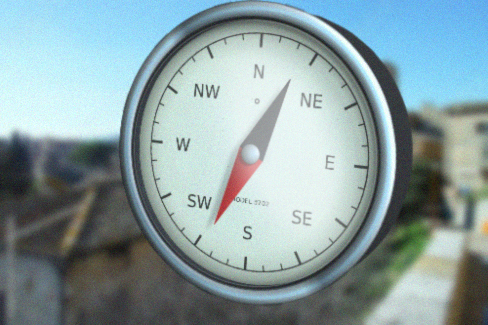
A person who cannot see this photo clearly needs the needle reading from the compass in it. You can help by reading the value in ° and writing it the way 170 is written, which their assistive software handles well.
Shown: 205
